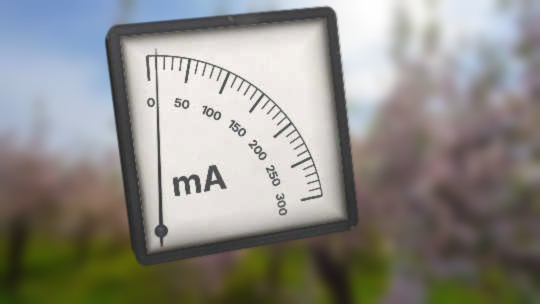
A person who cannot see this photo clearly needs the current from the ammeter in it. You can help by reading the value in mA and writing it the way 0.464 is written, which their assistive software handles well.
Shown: 10
